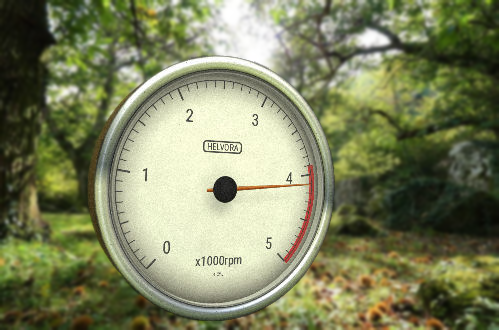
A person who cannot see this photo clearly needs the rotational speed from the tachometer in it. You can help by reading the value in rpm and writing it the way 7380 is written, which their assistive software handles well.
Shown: 4100
